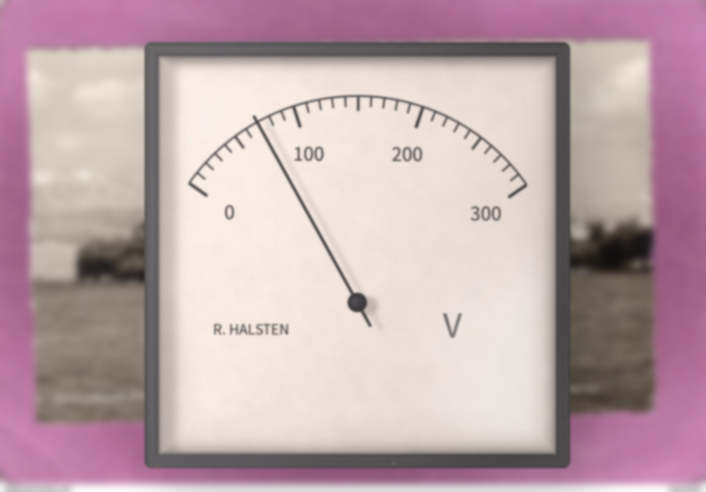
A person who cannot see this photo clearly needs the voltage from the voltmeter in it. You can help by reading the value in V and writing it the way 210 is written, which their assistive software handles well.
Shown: 70
